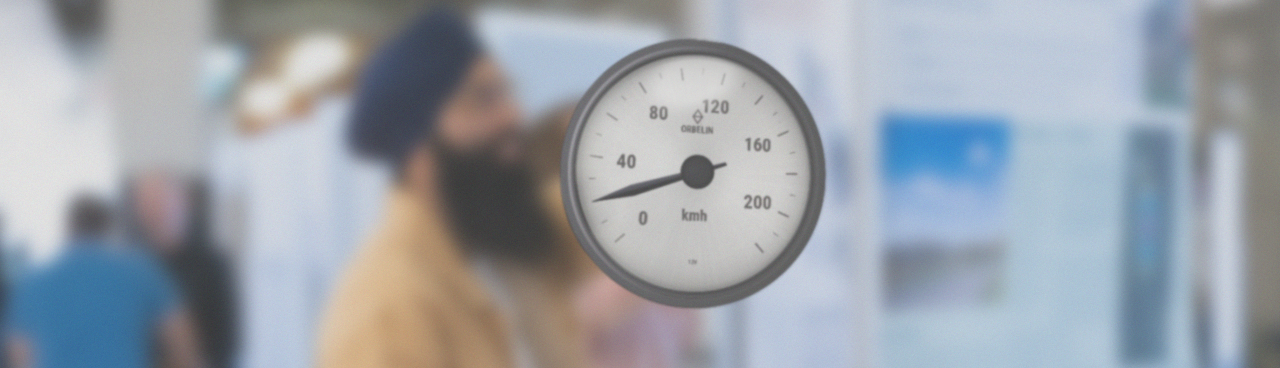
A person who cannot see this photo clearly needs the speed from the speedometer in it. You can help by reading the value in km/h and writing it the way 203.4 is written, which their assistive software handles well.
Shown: 20
